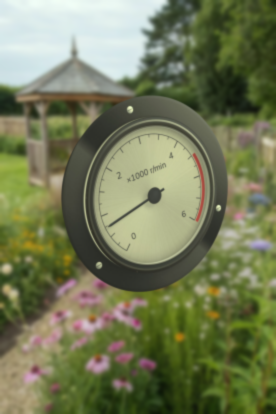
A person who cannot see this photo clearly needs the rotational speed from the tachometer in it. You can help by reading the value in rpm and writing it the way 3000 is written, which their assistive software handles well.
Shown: 750
